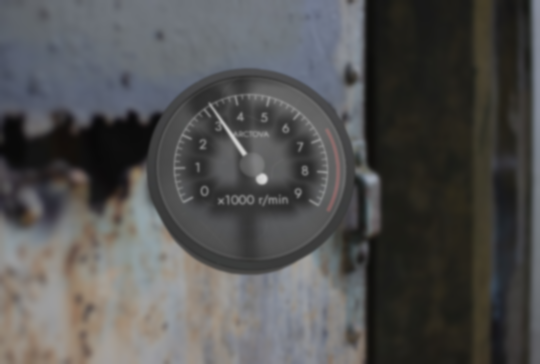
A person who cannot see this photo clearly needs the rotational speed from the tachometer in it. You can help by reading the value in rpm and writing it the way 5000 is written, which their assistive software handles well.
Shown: 3200
